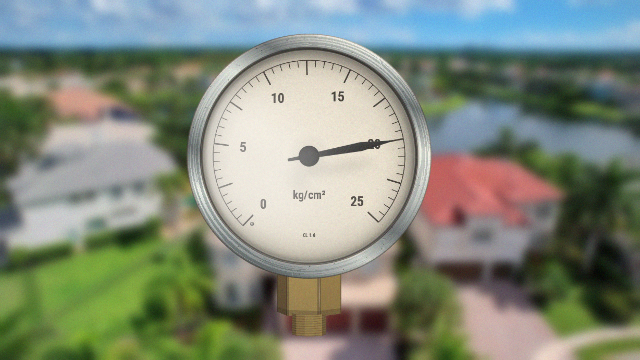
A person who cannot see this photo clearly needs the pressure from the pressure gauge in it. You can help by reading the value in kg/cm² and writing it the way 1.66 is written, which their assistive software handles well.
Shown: 20
